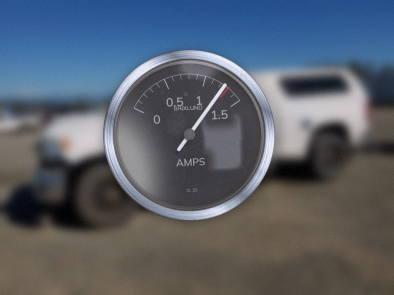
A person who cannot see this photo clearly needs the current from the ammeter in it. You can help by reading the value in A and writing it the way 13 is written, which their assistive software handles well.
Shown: 1.25
